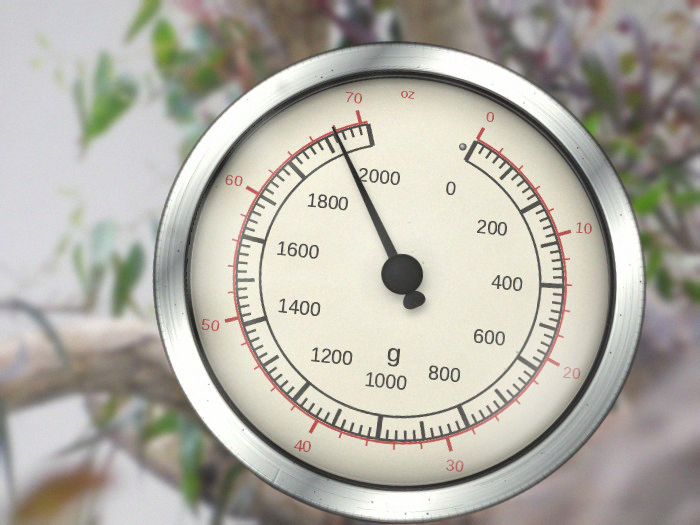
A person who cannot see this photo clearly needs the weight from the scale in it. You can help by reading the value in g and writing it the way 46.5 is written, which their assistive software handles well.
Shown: 1920
